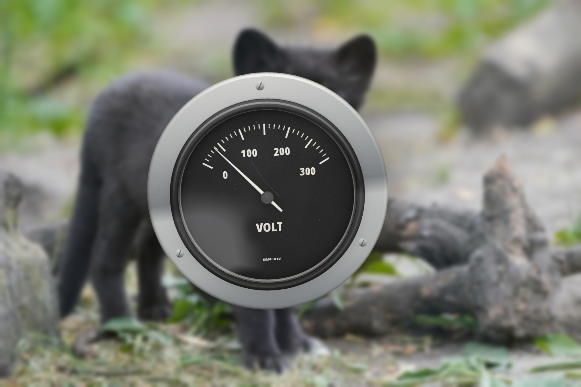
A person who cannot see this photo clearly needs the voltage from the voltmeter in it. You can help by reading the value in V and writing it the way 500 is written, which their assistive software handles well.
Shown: 40
